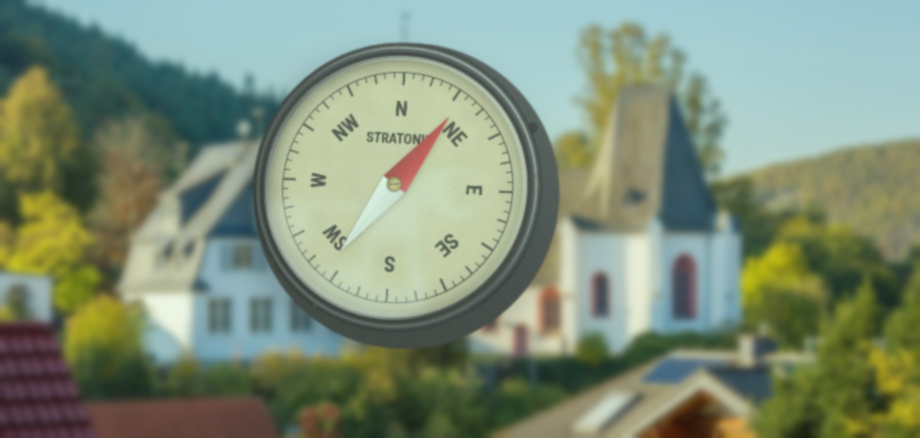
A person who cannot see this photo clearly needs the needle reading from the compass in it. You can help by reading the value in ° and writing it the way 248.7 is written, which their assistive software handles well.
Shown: 35
